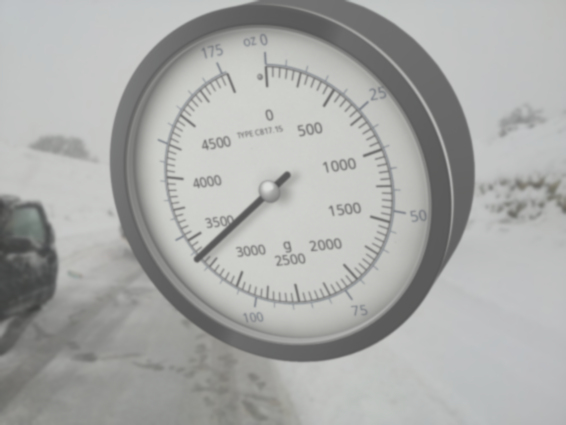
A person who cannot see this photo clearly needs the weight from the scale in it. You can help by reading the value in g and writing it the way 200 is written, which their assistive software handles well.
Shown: 3350
